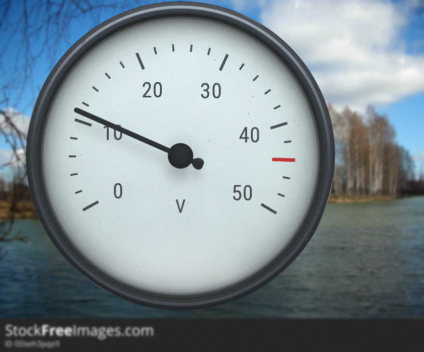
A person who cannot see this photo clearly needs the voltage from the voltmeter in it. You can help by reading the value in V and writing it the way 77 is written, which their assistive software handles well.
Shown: 11
